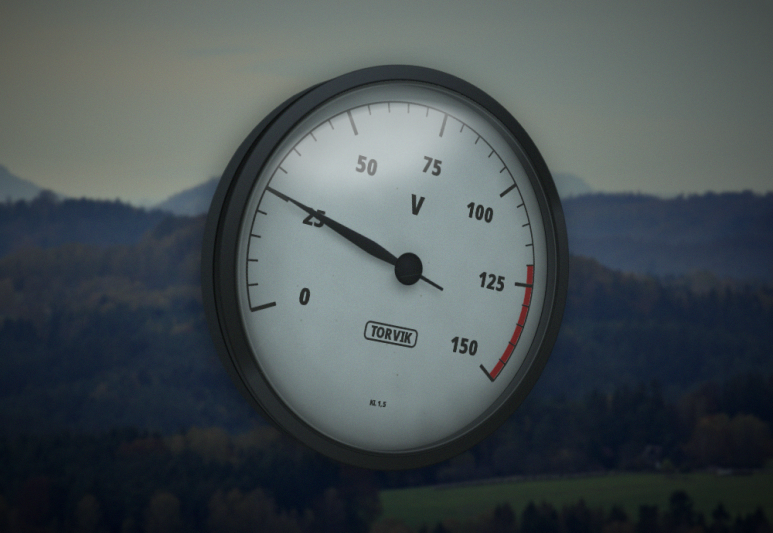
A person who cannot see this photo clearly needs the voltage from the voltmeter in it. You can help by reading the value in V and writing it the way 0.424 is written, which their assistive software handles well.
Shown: 25
